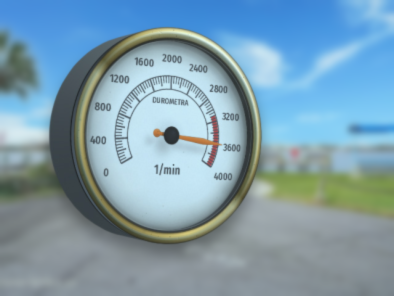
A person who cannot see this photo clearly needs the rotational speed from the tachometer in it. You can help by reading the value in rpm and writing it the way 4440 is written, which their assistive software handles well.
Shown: 3600
